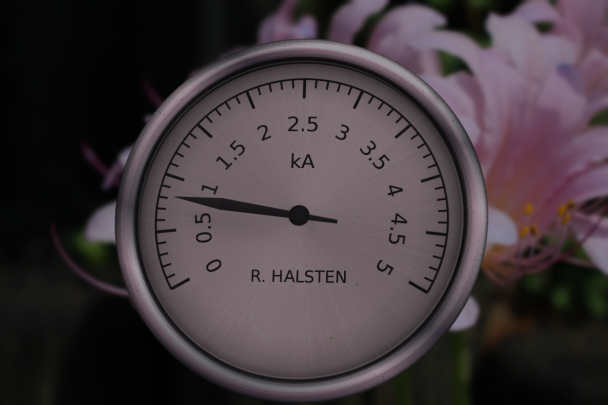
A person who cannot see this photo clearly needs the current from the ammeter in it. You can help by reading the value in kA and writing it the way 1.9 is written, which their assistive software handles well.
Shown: 0.8
